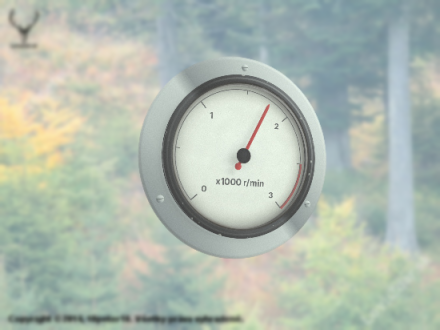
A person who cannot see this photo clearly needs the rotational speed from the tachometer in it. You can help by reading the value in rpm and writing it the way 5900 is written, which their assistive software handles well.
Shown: 1750
